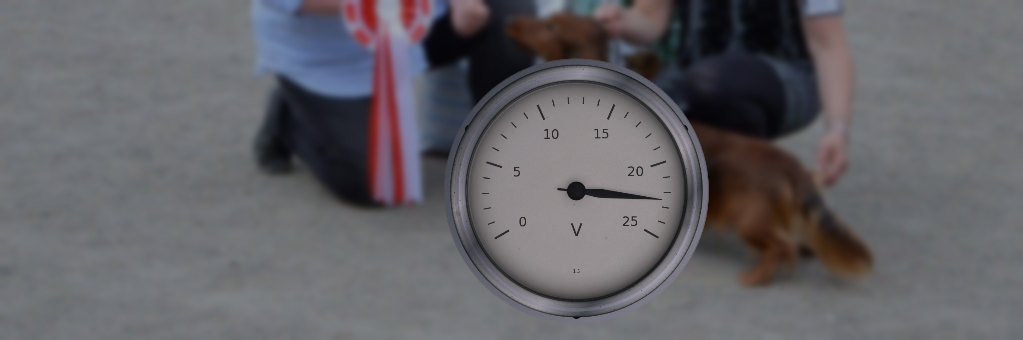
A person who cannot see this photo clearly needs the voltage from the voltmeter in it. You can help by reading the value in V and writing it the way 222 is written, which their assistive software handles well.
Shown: 22.5
